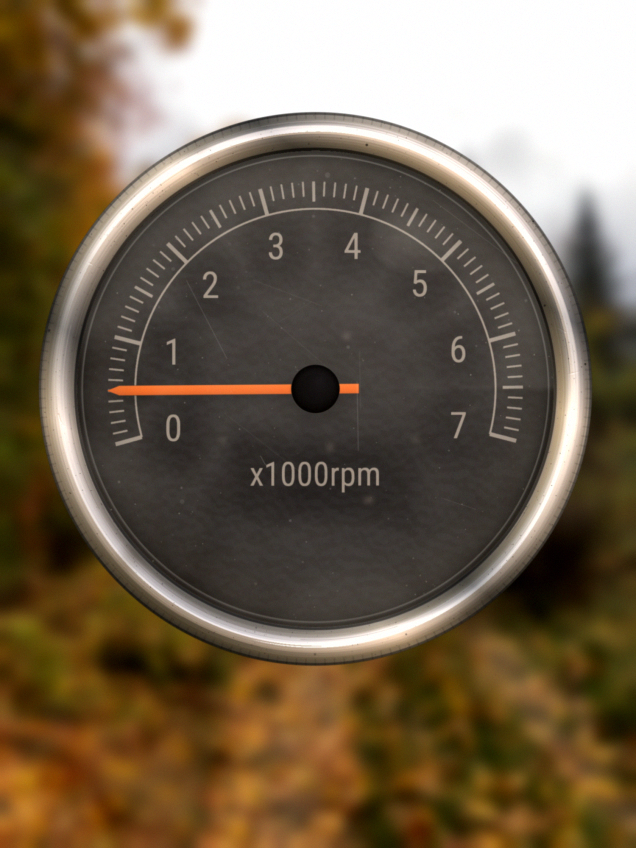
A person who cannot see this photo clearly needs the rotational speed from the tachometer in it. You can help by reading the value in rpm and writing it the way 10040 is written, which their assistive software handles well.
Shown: 500
